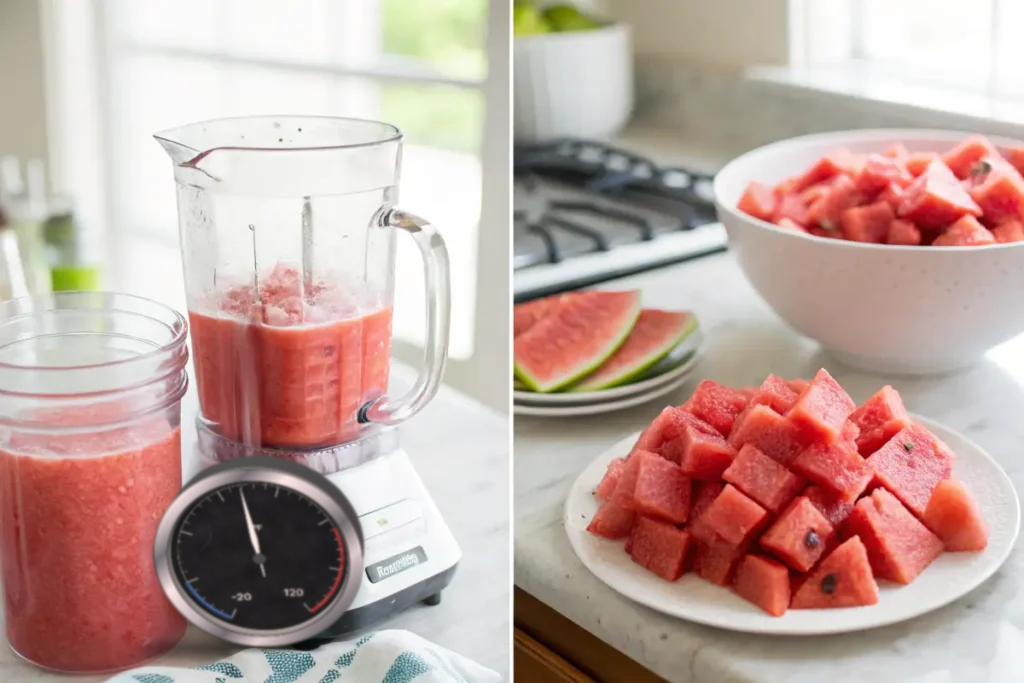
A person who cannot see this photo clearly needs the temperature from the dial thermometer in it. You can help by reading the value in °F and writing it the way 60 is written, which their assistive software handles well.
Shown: 48
